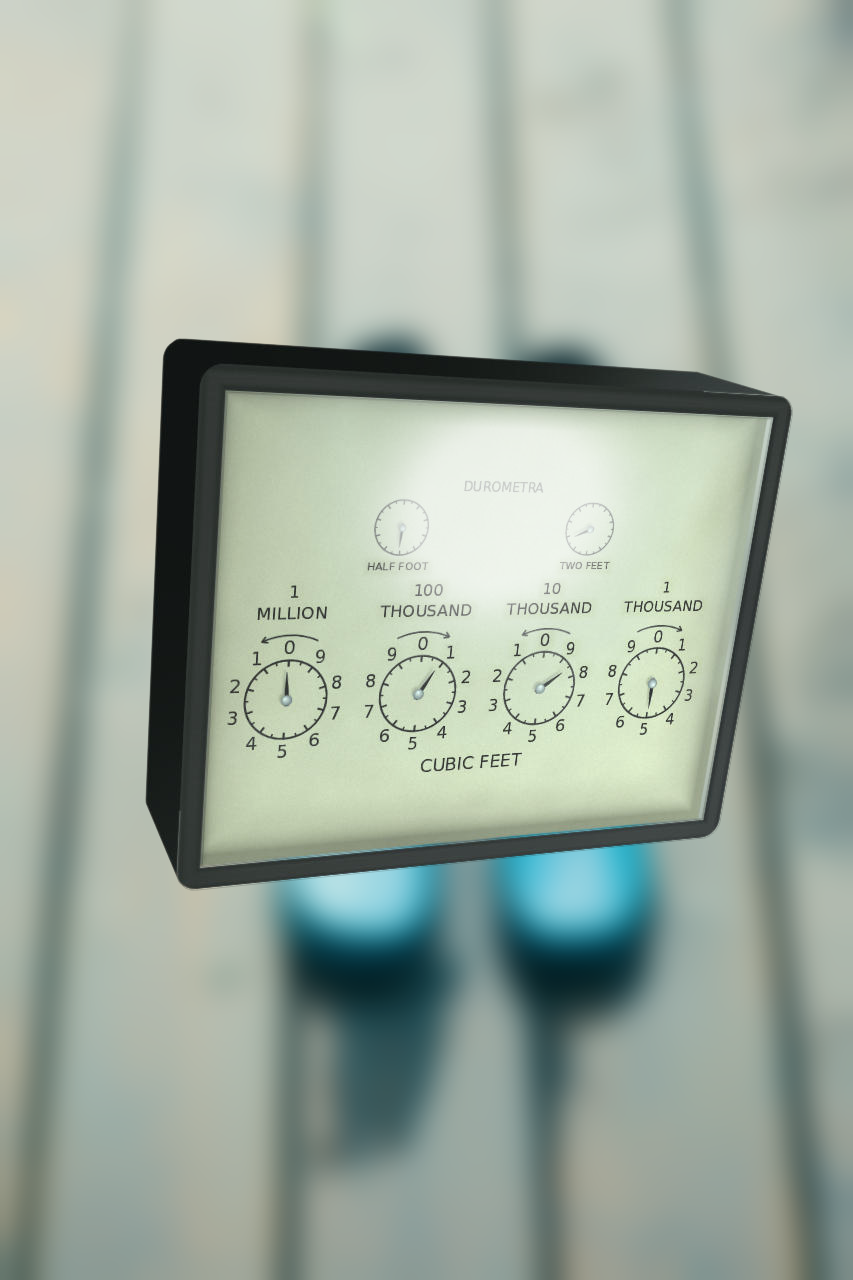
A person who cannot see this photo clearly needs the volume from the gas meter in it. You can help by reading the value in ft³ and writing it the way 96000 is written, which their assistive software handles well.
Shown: 8500
